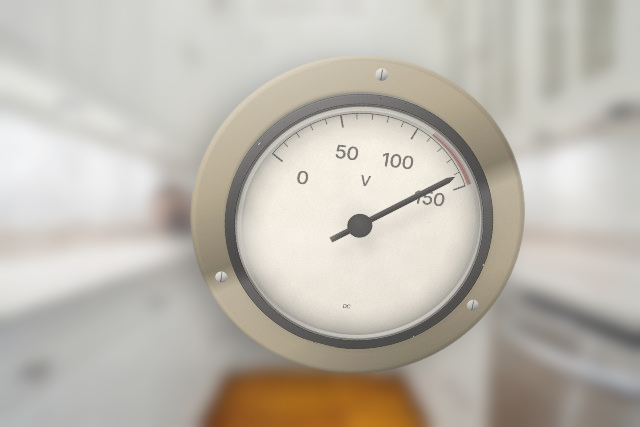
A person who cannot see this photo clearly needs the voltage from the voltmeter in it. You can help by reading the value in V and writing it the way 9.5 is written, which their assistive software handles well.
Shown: 140
